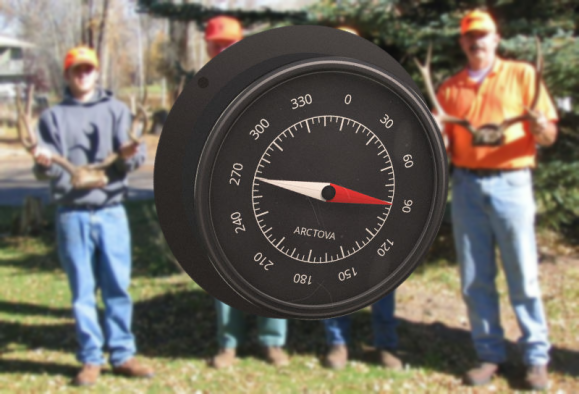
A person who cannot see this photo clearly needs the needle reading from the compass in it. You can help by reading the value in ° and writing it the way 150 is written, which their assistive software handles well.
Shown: 90
